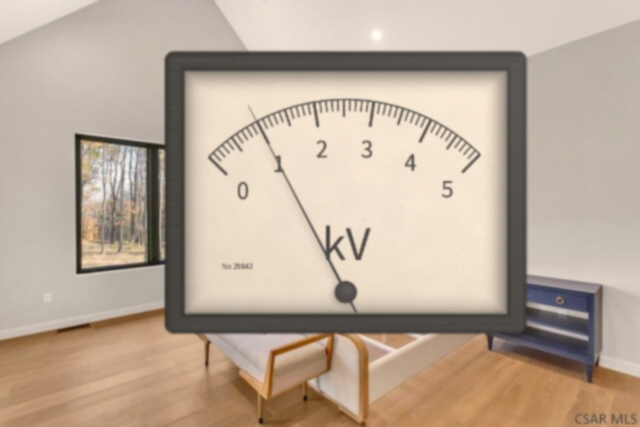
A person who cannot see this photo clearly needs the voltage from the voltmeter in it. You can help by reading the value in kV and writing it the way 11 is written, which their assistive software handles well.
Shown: 1
